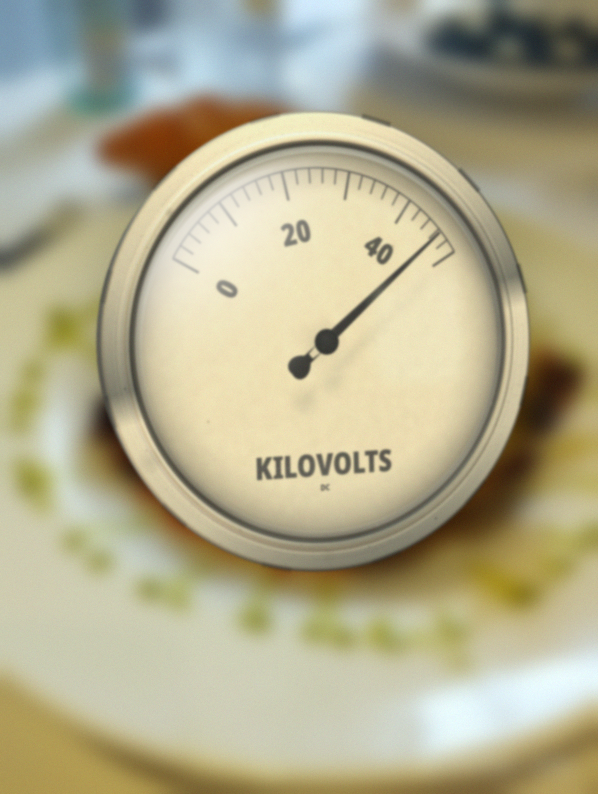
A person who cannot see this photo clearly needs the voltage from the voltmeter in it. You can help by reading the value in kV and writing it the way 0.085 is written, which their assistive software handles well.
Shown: 46
